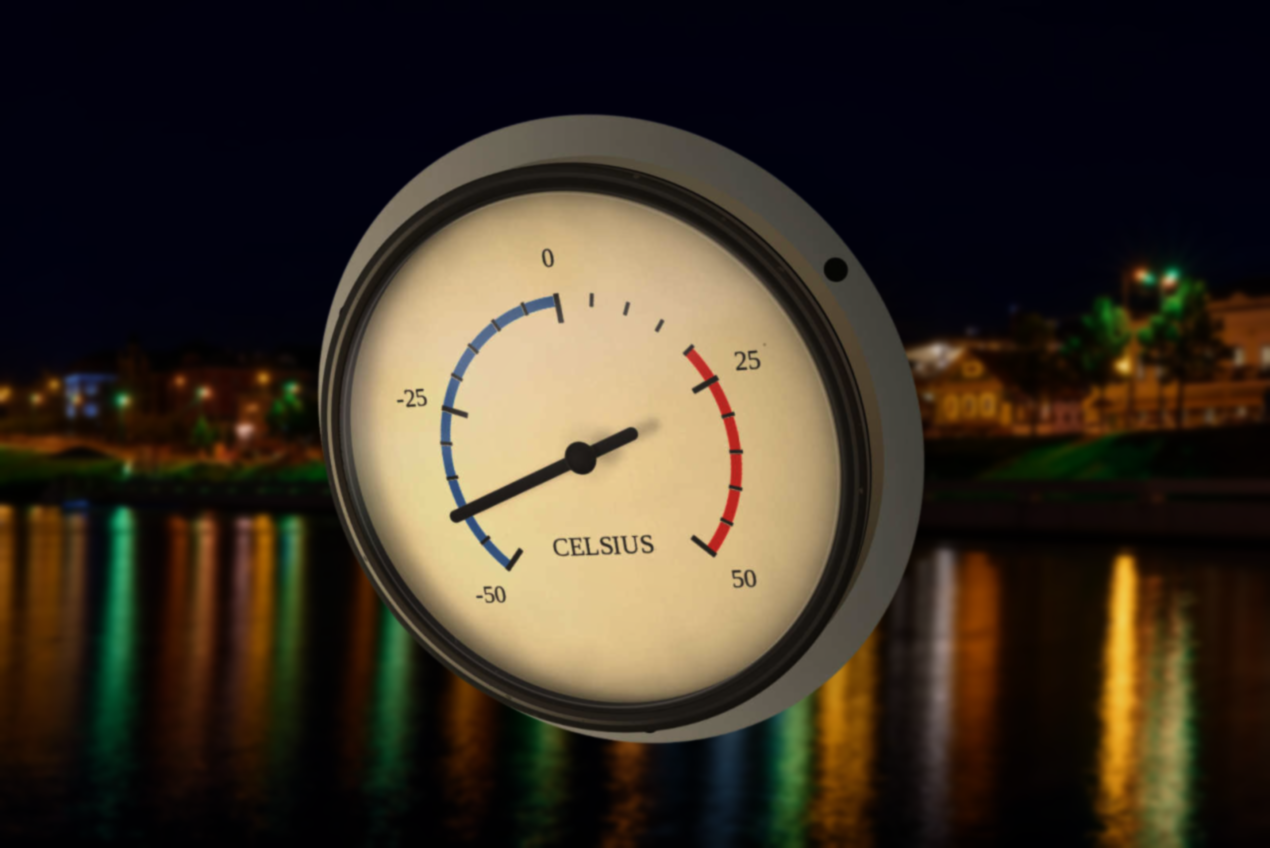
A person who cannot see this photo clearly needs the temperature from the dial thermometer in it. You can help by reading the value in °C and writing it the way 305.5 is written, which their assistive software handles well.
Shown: -40
